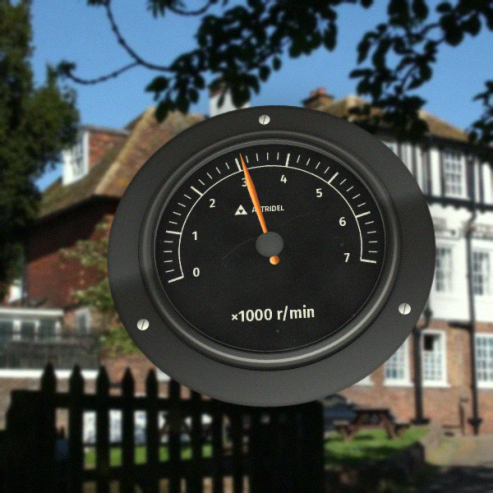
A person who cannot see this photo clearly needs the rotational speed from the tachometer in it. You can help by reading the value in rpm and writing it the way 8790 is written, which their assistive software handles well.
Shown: 3100
